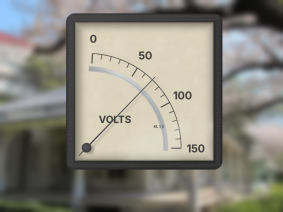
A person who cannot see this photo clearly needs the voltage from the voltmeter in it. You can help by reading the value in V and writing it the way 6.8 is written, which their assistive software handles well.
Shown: 70
